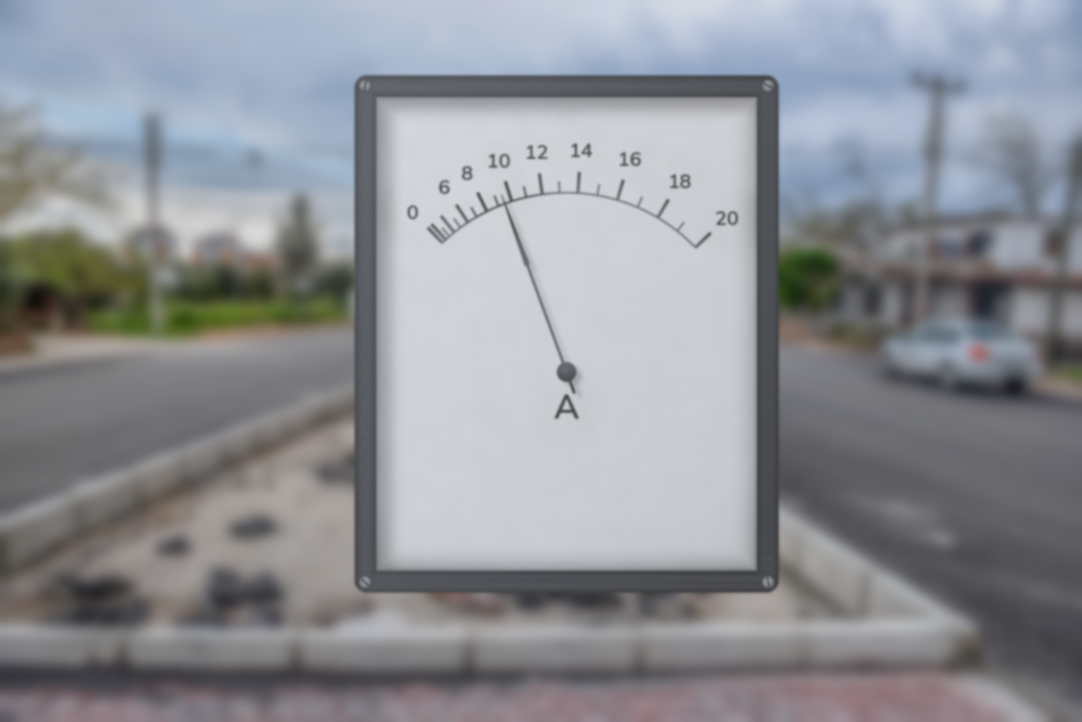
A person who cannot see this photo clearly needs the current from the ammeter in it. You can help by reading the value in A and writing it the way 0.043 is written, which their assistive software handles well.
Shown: 9.5
